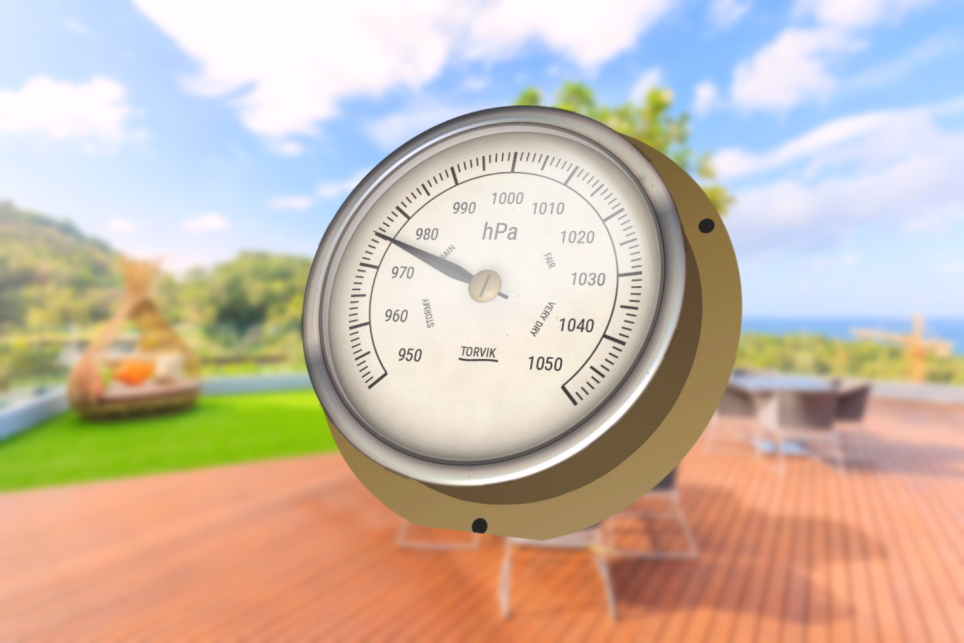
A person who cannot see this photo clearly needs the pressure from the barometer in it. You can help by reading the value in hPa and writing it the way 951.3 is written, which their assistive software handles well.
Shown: 975
